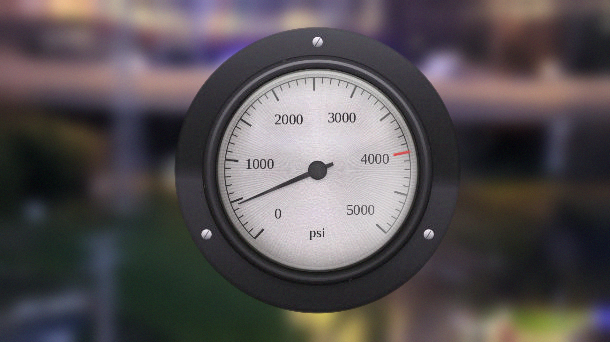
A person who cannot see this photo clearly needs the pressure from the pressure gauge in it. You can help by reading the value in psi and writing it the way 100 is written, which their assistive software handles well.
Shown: 450
